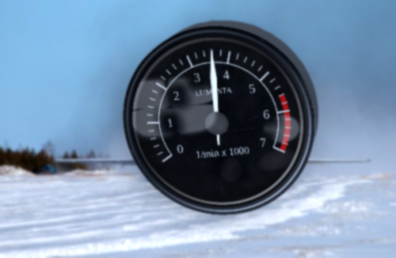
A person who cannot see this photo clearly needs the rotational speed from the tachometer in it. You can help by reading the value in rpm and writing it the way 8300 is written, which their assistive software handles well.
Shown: 3600
